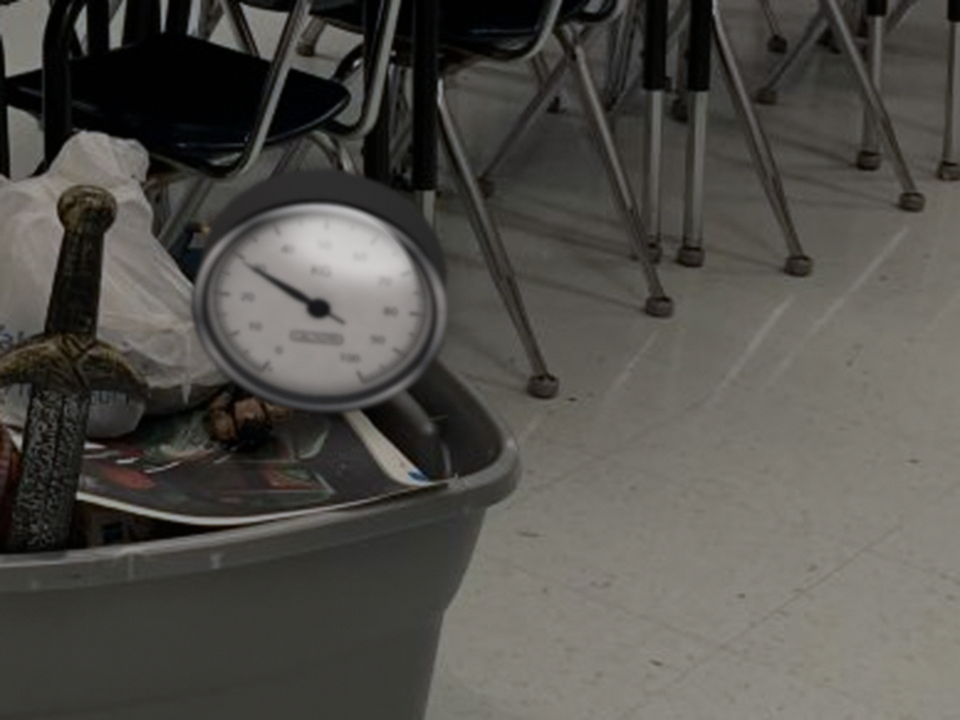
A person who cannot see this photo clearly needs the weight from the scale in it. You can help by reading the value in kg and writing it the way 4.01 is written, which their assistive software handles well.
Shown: 30
